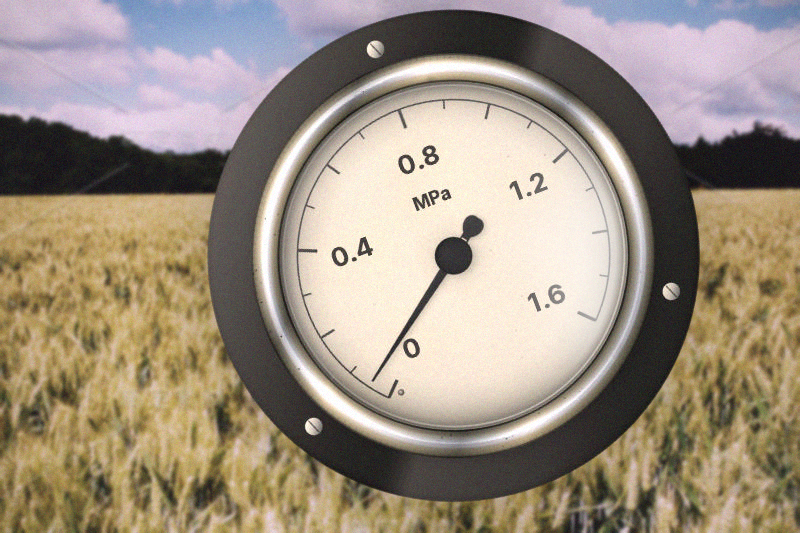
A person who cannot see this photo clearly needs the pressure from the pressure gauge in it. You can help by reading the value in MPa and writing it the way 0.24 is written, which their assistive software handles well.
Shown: 0.05
